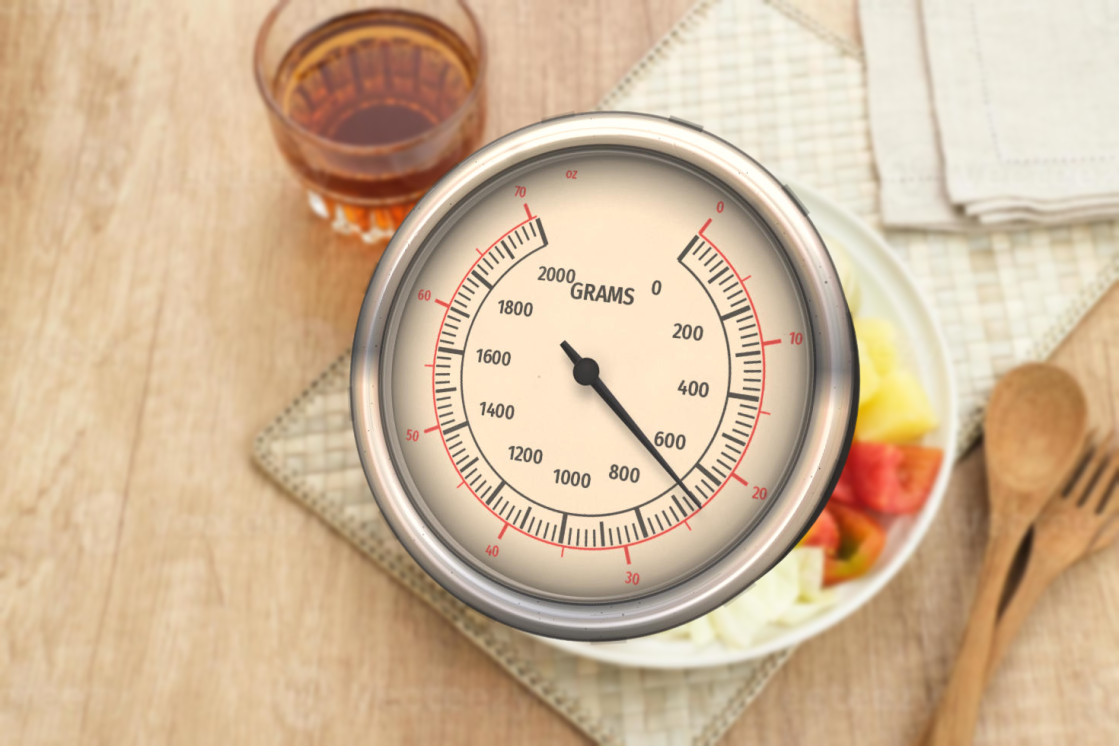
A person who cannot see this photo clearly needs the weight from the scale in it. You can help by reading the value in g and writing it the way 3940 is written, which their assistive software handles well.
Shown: 660
